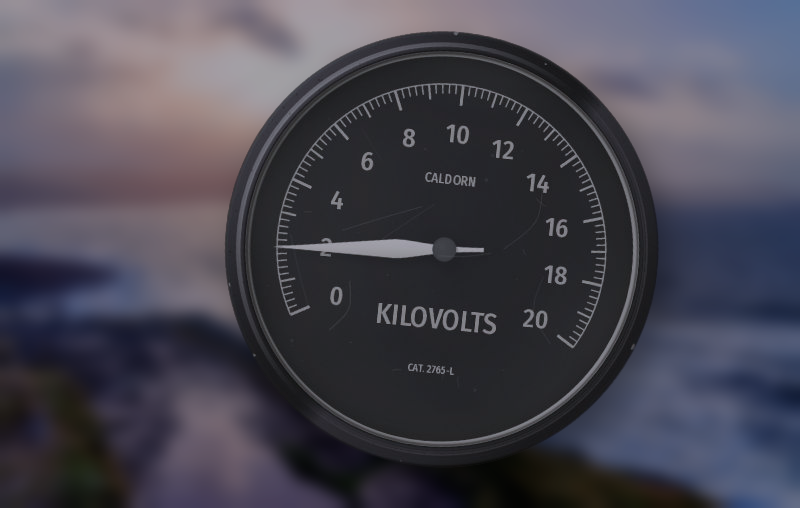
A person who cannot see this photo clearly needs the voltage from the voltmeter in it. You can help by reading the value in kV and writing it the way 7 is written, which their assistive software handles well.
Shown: 2
